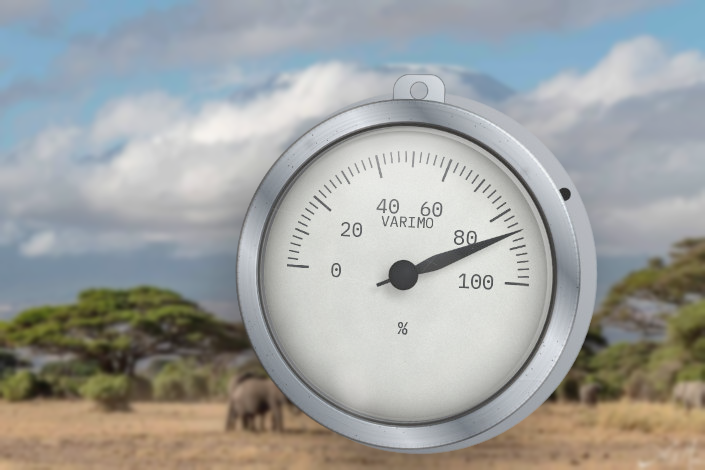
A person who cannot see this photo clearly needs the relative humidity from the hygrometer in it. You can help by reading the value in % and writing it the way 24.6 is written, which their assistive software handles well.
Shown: 86
